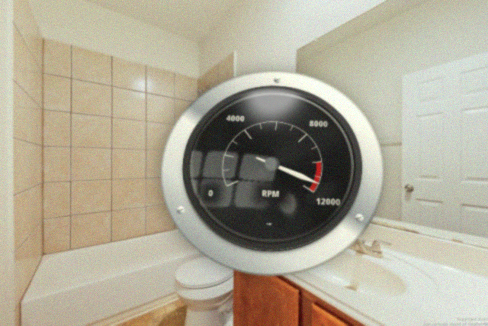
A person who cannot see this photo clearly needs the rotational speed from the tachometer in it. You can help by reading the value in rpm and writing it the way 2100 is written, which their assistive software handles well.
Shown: 11500
